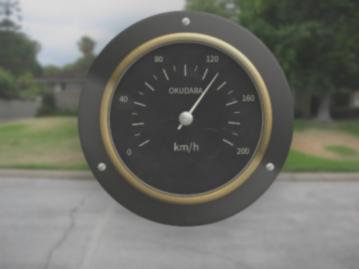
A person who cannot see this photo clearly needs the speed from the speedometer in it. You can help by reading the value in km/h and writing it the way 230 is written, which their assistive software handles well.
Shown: 130
